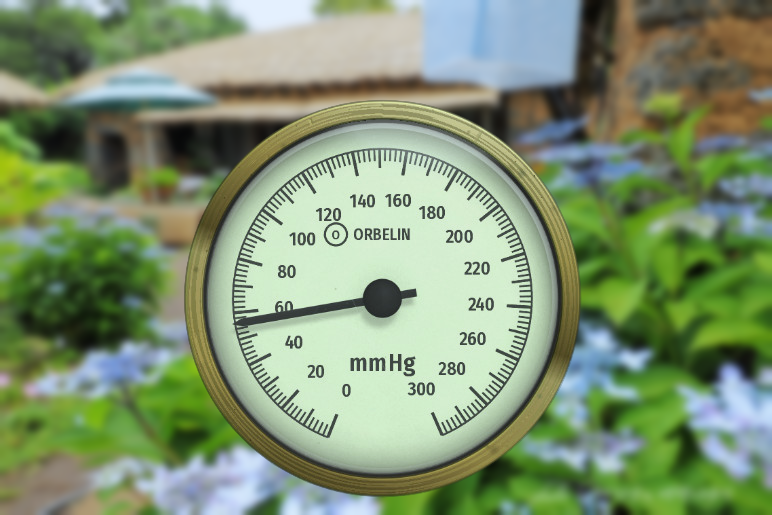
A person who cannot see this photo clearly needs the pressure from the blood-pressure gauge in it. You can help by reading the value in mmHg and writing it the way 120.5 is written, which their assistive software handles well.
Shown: 56
